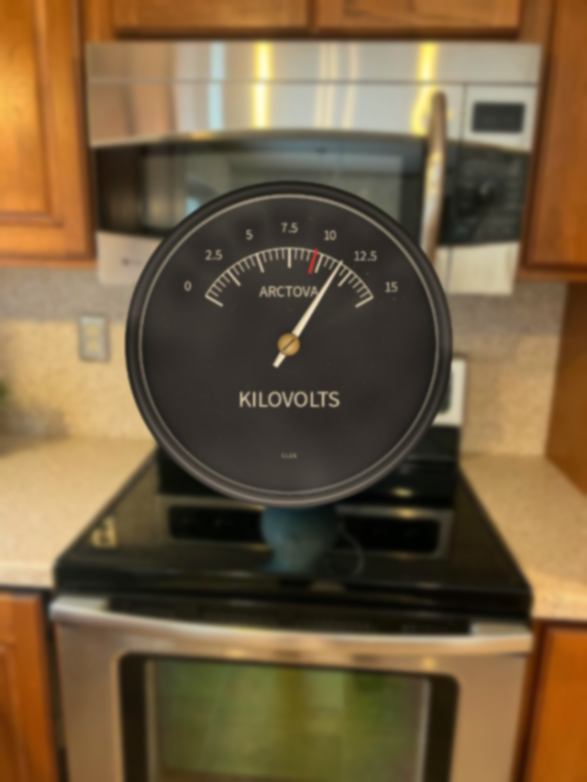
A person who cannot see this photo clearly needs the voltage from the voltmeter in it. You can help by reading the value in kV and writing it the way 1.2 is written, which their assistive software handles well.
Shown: 11.5
